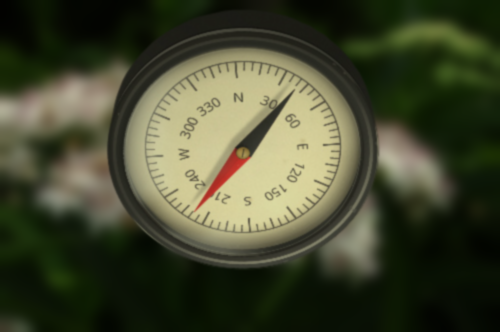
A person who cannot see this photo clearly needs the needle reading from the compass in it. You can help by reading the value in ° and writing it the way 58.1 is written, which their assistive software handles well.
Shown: 220
